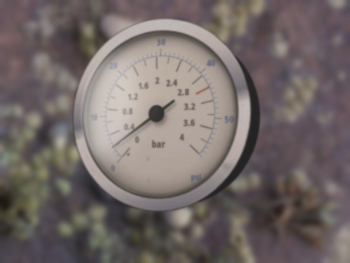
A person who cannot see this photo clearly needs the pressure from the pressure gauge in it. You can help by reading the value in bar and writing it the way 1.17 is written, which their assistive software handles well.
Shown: 0.2
